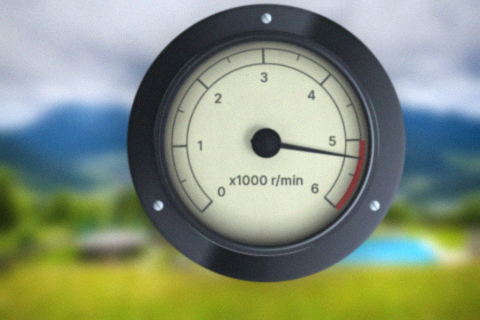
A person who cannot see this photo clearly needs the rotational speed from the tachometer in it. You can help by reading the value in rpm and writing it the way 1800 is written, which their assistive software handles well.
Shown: 5250
